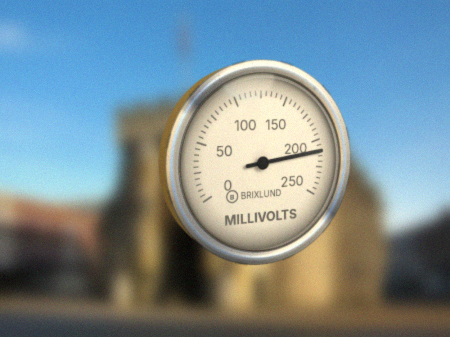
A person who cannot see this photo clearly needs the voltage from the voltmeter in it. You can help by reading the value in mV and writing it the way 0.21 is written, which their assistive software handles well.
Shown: 210
